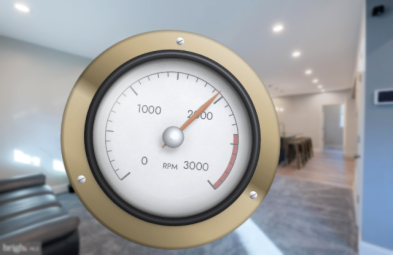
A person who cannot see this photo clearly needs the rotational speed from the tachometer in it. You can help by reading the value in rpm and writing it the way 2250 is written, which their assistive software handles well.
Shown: 1950
